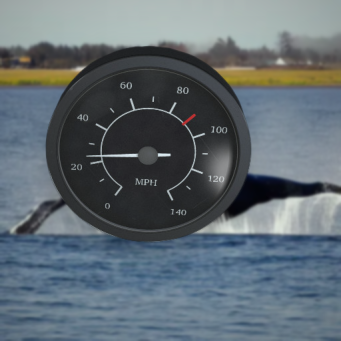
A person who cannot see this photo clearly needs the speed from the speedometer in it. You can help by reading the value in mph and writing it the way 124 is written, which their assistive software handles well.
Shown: 25
